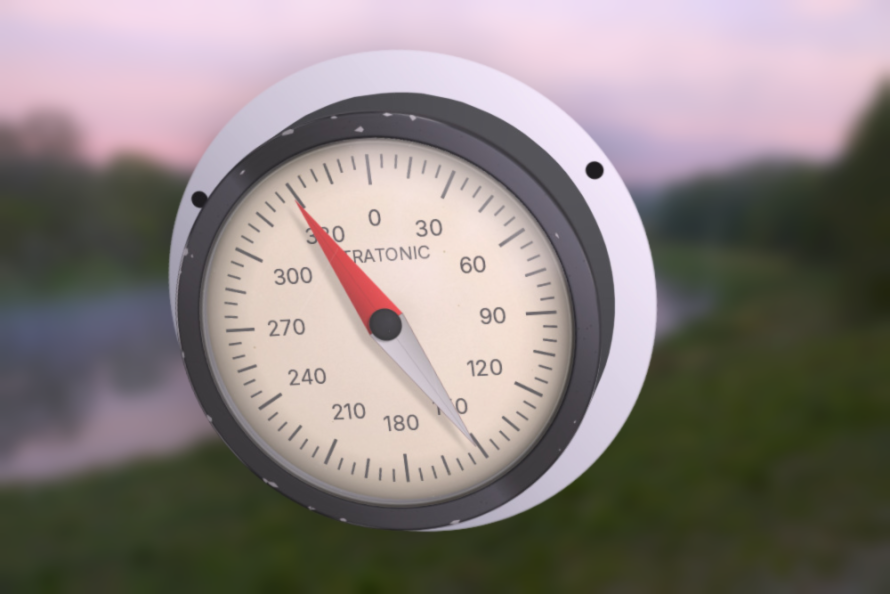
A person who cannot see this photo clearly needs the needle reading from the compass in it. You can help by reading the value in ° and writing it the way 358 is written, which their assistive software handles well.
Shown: 330
